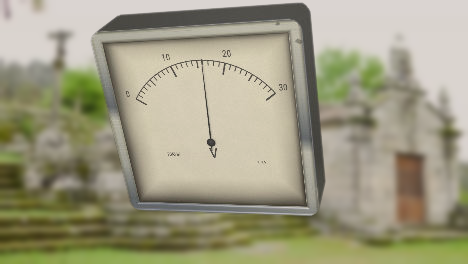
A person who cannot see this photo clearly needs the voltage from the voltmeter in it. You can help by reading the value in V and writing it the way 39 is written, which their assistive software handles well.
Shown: 16
